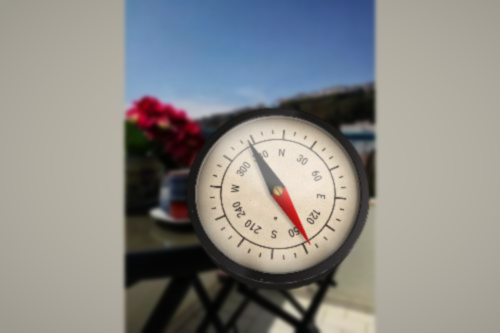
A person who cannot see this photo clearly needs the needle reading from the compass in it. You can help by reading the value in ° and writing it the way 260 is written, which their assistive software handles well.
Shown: 145
